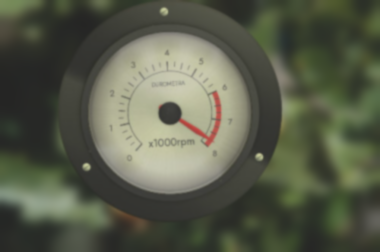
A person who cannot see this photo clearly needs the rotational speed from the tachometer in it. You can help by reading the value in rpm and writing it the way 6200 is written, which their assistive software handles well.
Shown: 7750
